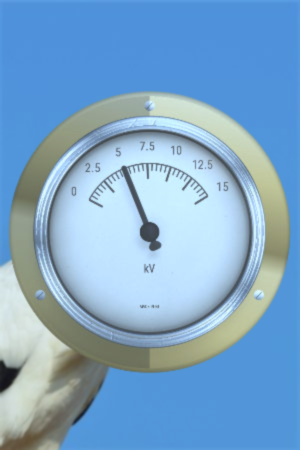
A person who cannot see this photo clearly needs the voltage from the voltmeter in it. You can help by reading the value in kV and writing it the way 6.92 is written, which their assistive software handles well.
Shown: 5
